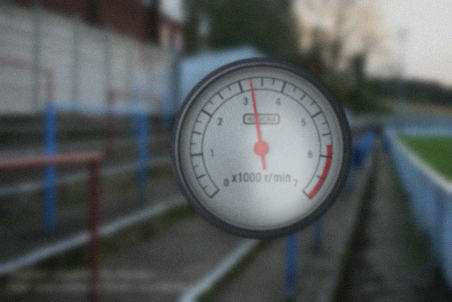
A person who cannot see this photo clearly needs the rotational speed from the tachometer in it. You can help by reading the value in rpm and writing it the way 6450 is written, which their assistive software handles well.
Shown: 3250
